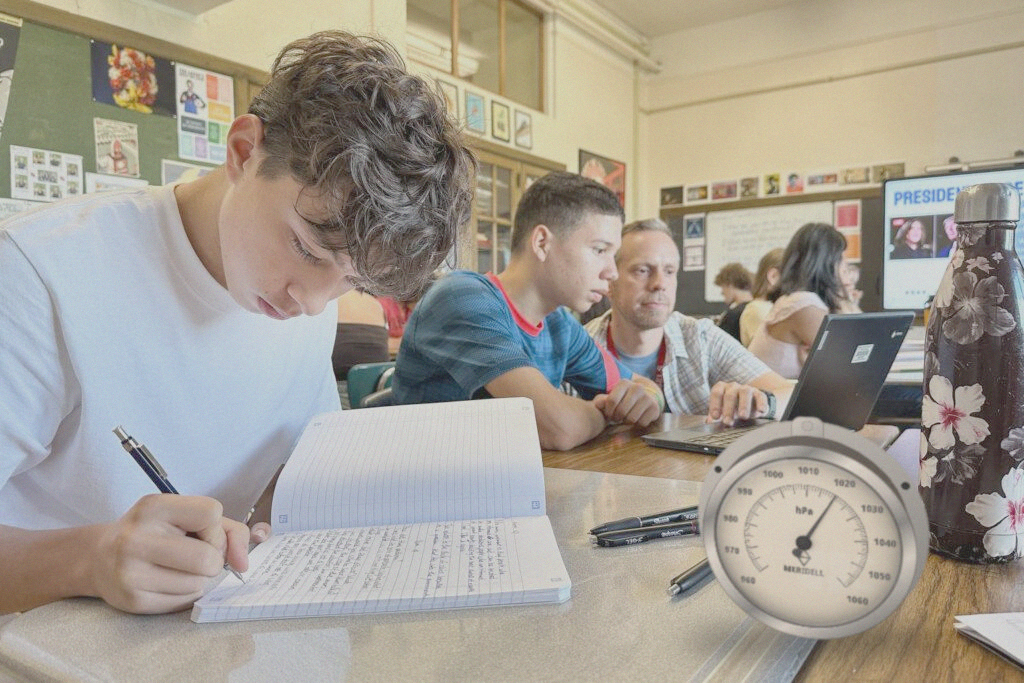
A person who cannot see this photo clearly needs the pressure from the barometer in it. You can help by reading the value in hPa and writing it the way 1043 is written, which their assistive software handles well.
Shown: 1020
